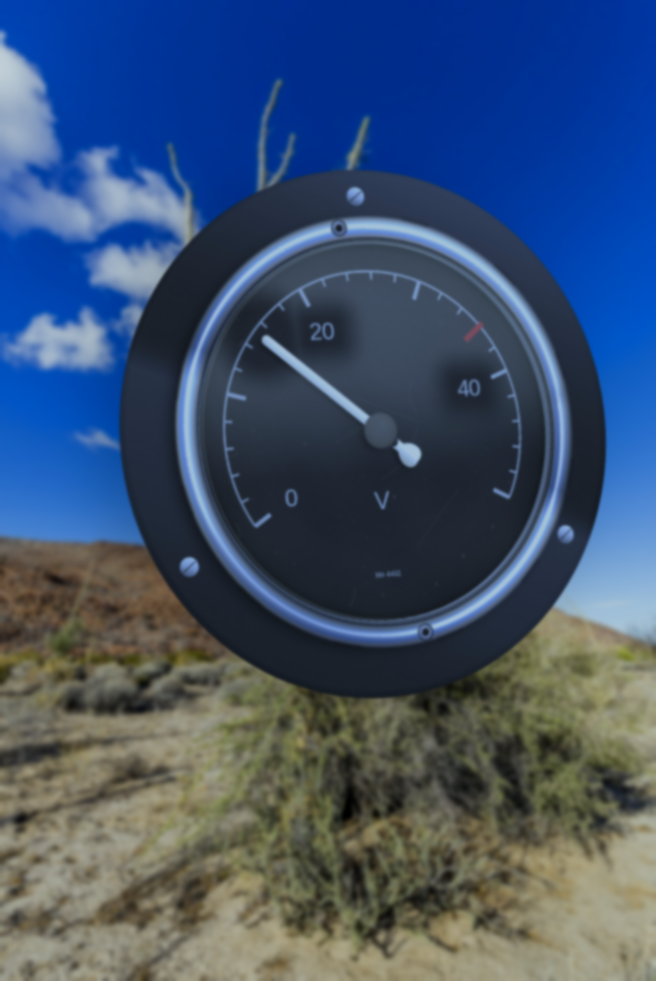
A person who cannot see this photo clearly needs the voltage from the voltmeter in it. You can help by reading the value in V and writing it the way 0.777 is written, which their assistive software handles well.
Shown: 15
